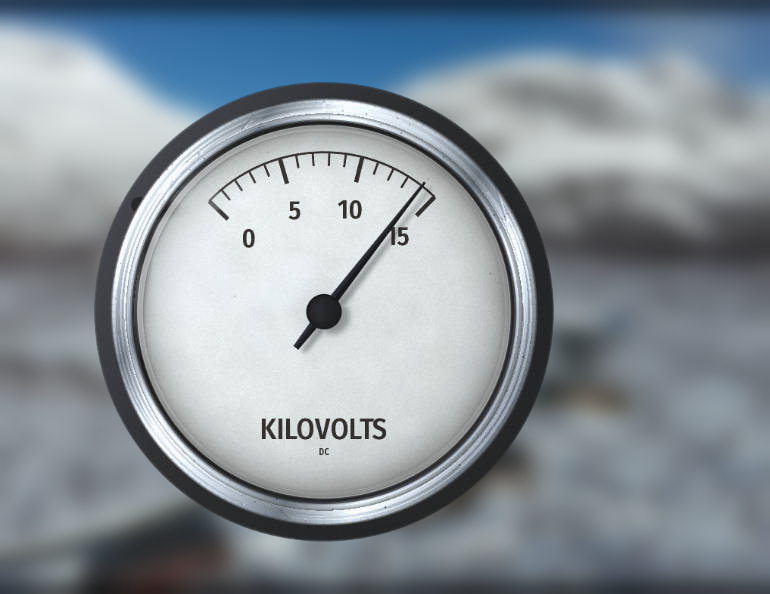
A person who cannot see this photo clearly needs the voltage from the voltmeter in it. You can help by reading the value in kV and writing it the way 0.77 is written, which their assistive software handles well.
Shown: 14
